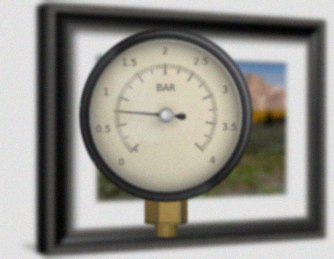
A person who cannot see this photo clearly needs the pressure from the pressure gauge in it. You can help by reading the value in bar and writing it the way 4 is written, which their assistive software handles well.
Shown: 0.75
